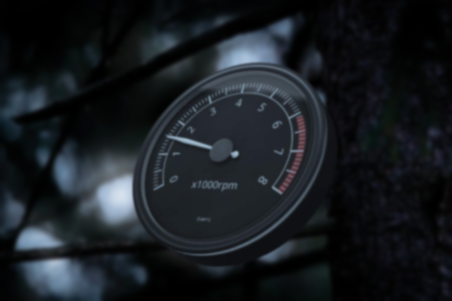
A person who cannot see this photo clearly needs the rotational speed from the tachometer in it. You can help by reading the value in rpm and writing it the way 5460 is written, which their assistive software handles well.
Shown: 1500
